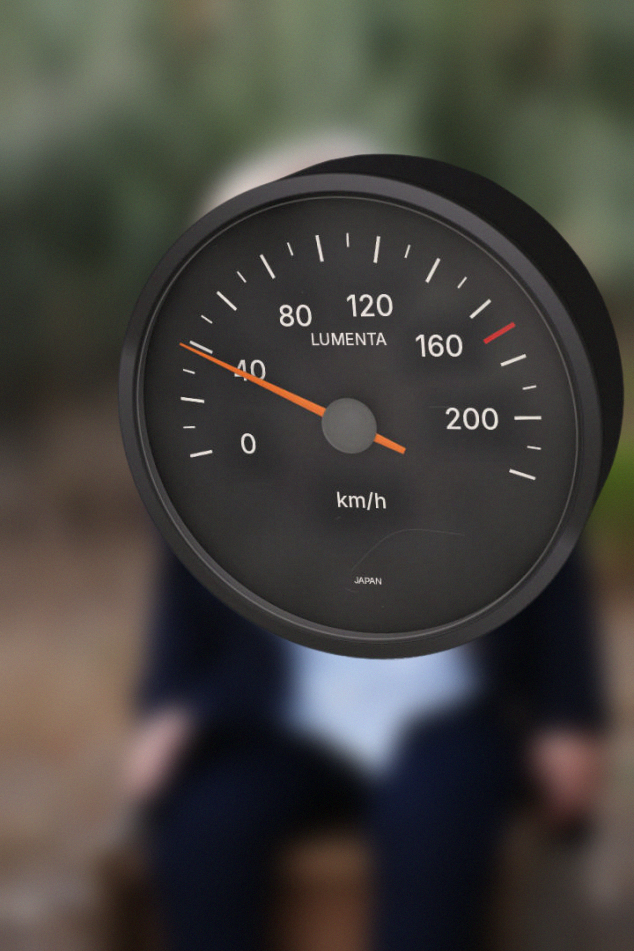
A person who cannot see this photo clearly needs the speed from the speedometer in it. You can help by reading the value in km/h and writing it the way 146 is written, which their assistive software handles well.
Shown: 40
